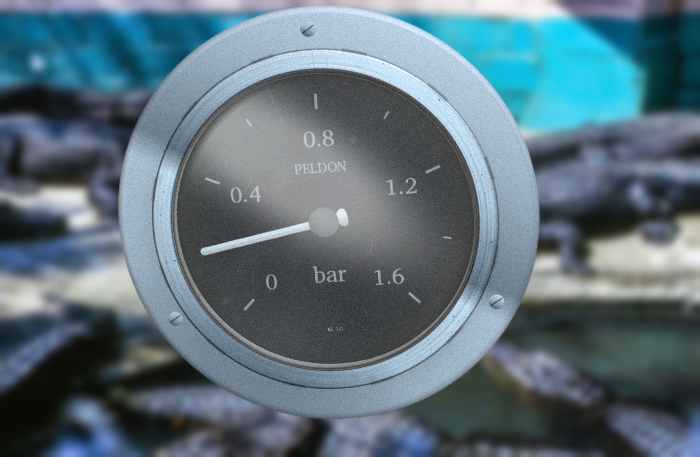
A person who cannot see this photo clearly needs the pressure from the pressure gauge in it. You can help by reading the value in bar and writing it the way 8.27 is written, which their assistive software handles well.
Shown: 0.2
